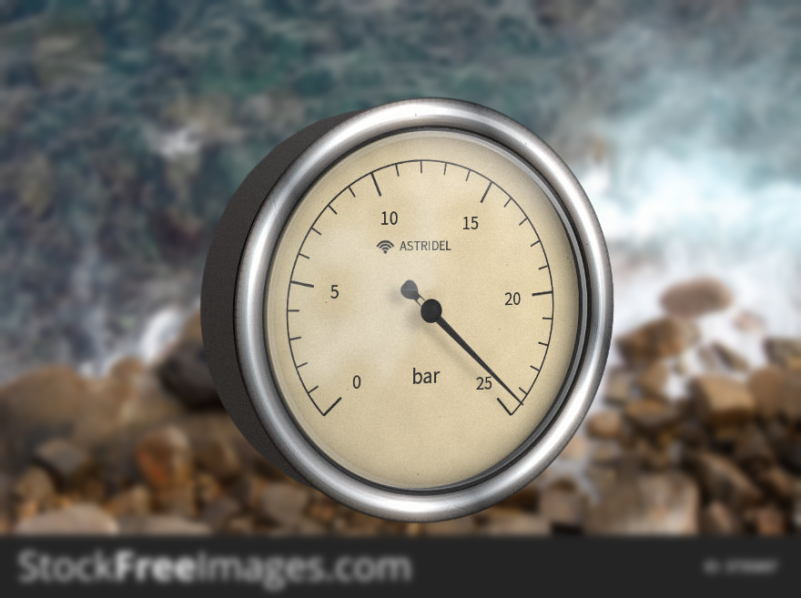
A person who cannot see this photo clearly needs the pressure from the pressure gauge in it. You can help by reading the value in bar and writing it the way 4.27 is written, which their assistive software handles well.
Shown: 24.5
